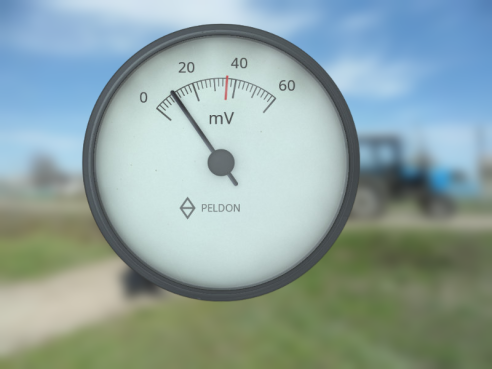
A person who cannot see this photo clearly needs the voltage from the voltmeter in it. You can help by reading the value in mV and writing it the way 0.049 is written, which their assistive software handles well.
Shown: 10
